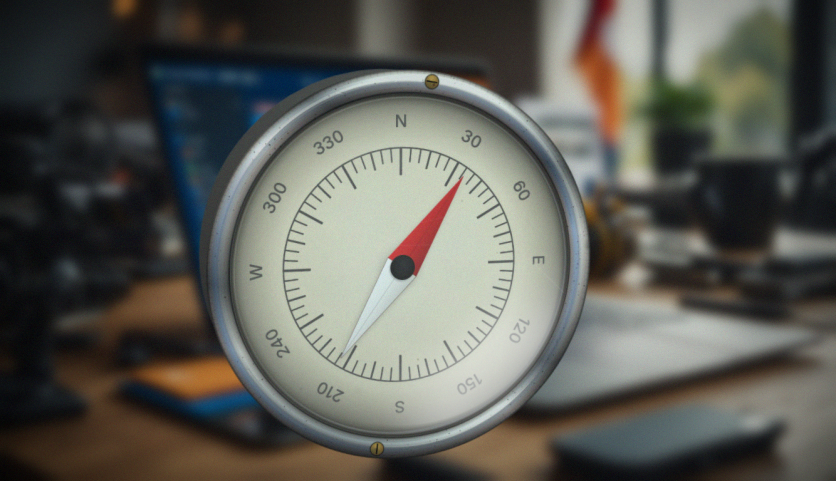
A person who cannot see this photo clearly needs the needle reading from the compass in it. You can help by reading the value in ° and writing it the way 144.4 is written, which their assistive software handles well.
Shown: 35
